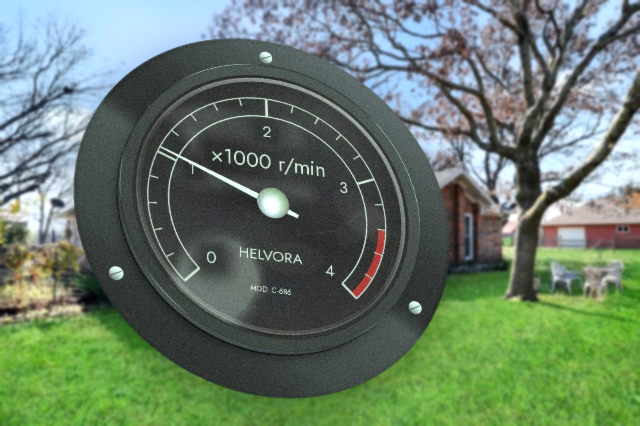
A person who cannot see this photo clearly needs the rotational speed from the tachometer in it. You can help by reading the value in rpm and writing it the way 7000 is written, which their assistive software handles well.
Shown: 1000
